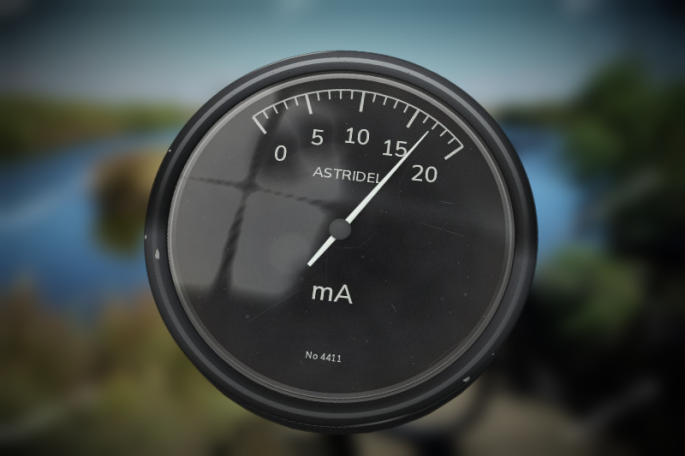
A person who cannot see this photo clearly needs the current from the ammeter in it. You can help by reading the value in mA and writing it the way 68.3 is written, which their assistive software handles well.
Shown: 17
